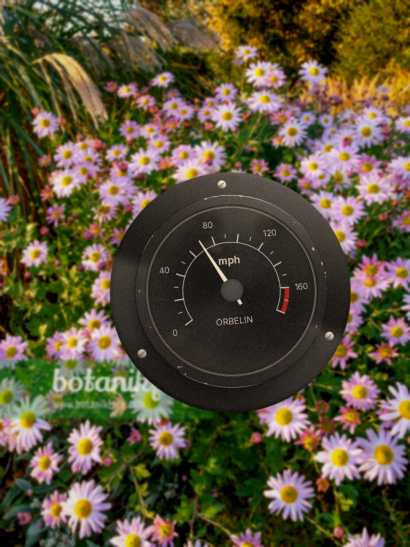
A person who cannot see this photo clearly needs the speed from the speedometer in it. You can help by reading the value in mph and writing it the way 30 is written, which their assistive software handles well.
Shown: 70
